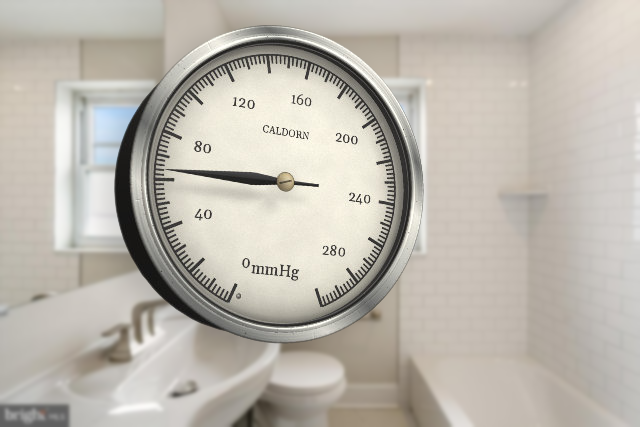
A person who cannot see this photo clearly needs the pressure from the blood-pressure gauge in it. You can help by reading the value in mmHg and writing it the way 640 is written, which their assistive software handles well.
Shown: 64
